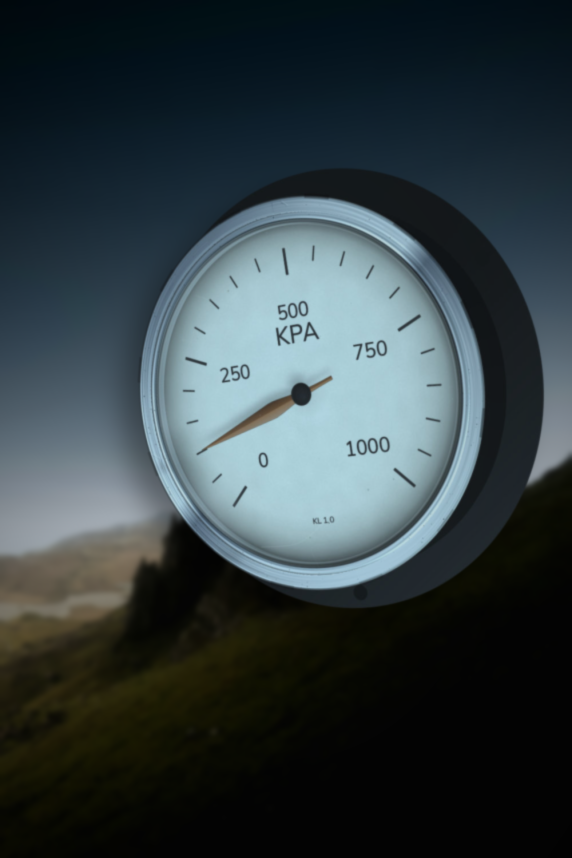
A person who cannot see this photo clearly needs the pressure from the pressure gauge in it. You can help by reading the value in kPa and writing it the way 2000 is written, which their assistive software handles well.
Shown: 100
